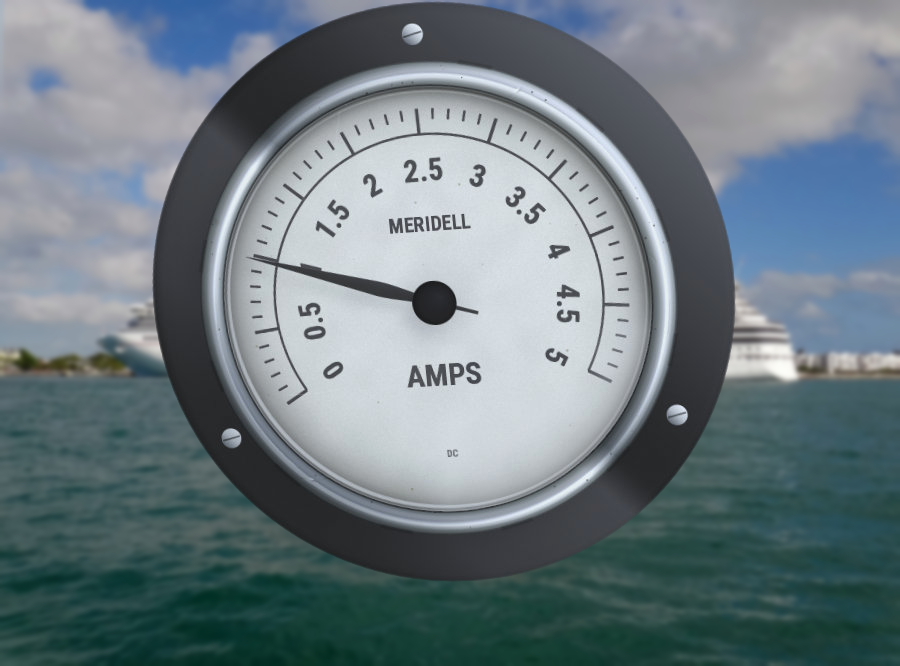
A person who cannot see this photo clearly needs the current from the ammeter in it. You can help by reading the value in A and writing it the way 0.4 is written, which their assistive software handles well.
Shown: 1
